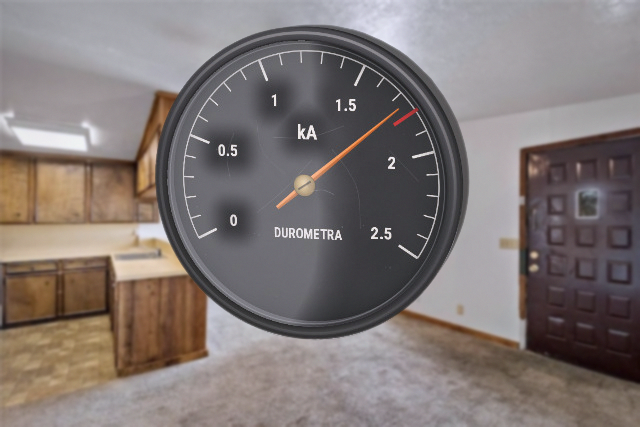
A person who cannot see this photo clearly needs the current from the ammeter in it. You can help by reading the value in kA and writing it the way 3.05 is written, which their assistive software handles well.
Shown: 1.75
